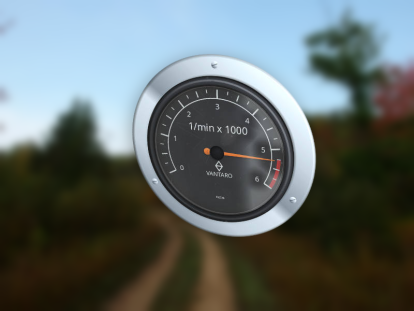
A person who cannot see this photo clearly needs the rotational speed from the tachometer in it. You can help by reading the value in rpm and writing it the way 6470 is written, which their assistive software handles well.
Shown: 5250
